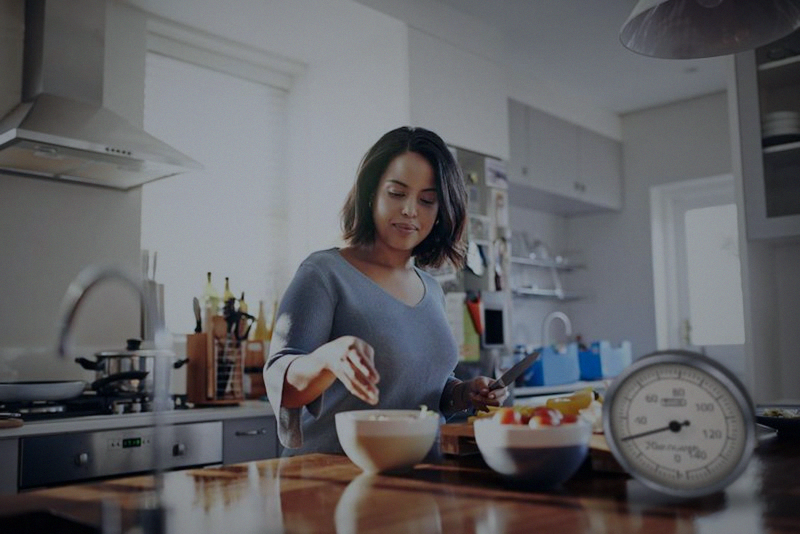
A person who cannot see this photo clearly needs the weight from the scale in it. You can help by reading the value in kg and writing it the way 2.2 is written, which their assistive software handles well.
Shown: 30
